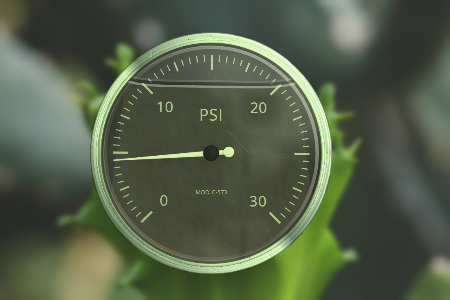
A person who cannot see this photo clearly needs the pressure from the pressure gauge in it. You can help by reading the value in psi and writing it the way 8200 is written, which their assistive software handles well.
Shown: 4.5
